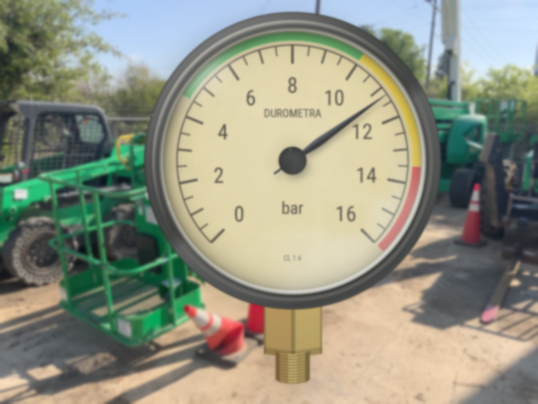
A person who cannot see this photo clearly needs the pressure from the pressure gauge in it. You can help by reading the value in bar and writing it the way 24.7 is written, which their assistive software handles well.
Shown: 11.25
